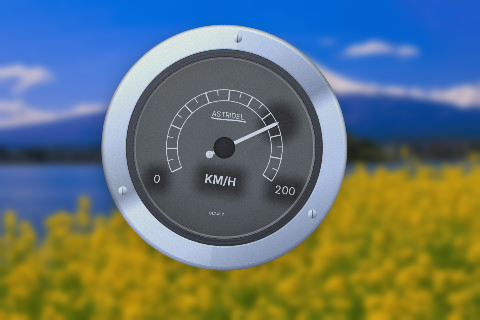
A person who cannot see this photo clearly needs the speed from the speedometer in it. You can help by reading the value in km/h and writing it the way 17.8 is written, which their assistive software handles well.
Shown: 150
